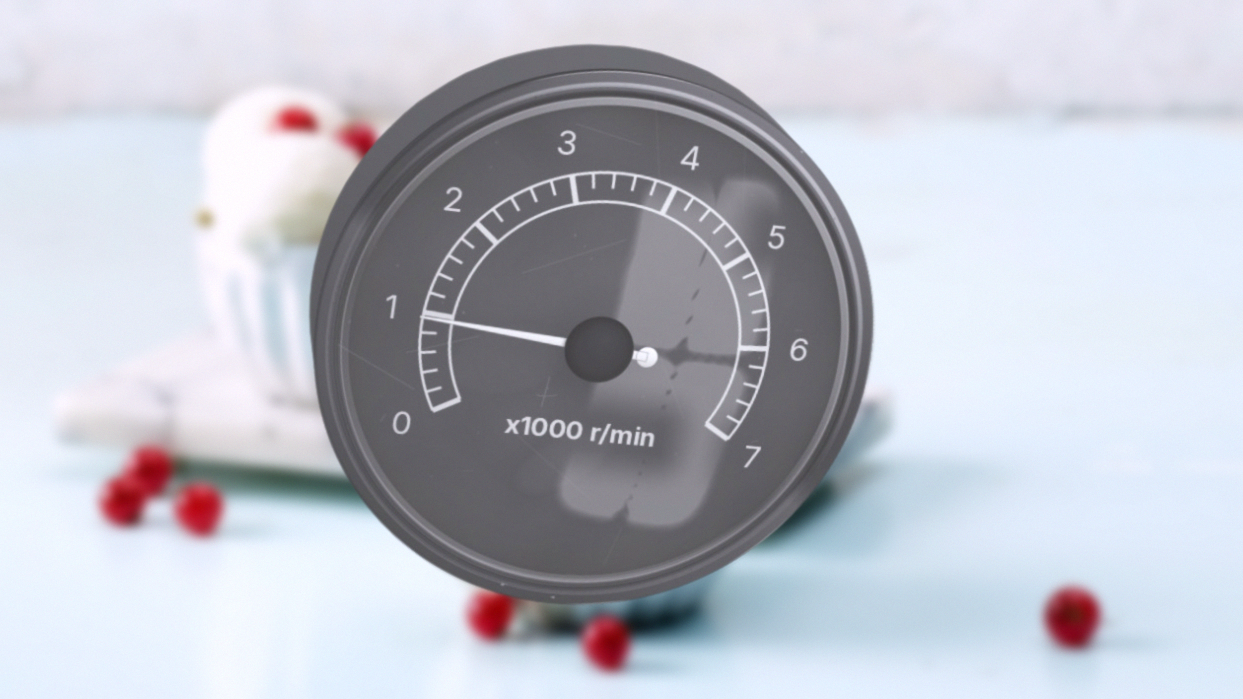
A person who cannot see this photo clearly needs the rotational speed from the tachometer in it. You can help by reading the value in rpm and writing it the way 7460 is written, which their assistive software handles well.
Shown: 1000
